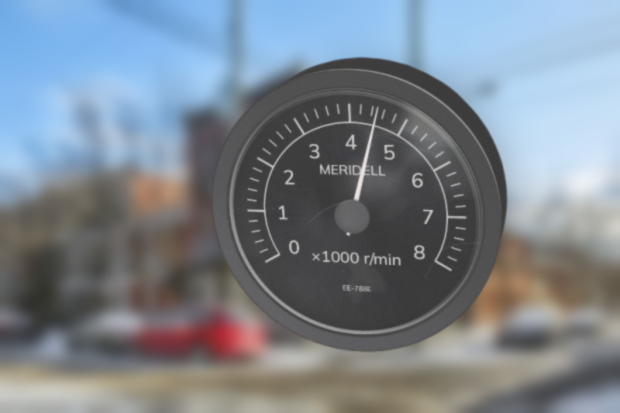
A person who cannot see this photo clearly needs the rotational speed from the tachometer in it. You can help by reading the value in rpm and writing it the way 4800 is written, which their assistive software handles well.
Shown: 4500
